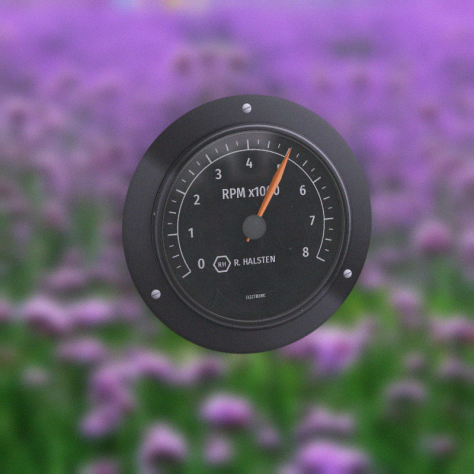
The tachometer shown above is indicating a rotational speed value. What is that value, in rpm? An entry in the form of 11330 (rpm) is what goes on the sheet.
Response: 5000 (rpm)
